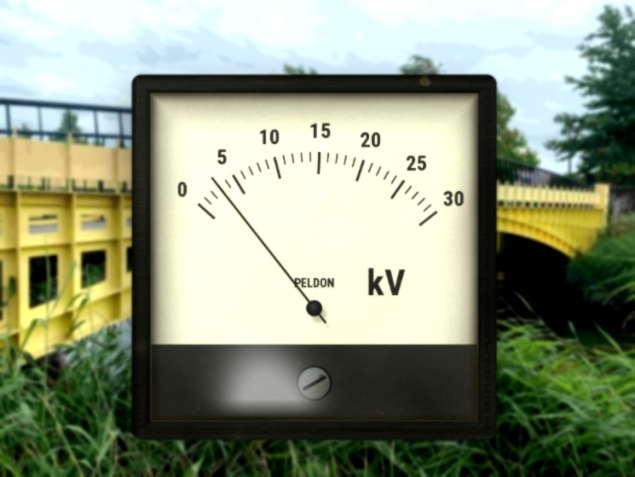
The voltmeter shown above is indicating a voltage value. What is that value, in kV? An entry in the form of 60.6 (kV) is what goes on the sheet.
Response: 3 (kV)
